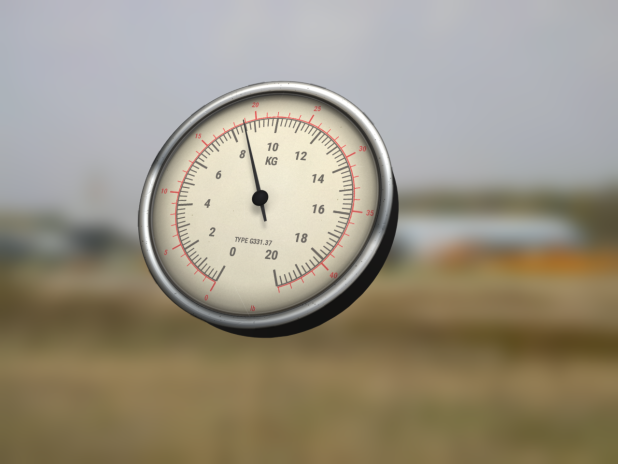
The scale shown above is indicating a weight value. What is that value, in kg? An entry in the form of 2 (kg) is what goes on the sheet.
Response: 8.6 (kg)
